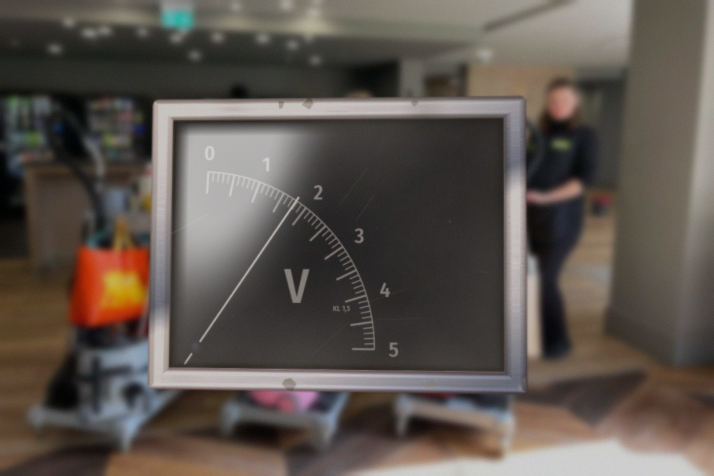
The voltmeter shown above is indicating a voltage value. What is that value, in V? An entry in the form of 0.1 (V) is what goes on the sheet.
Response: 1.8 (V)
